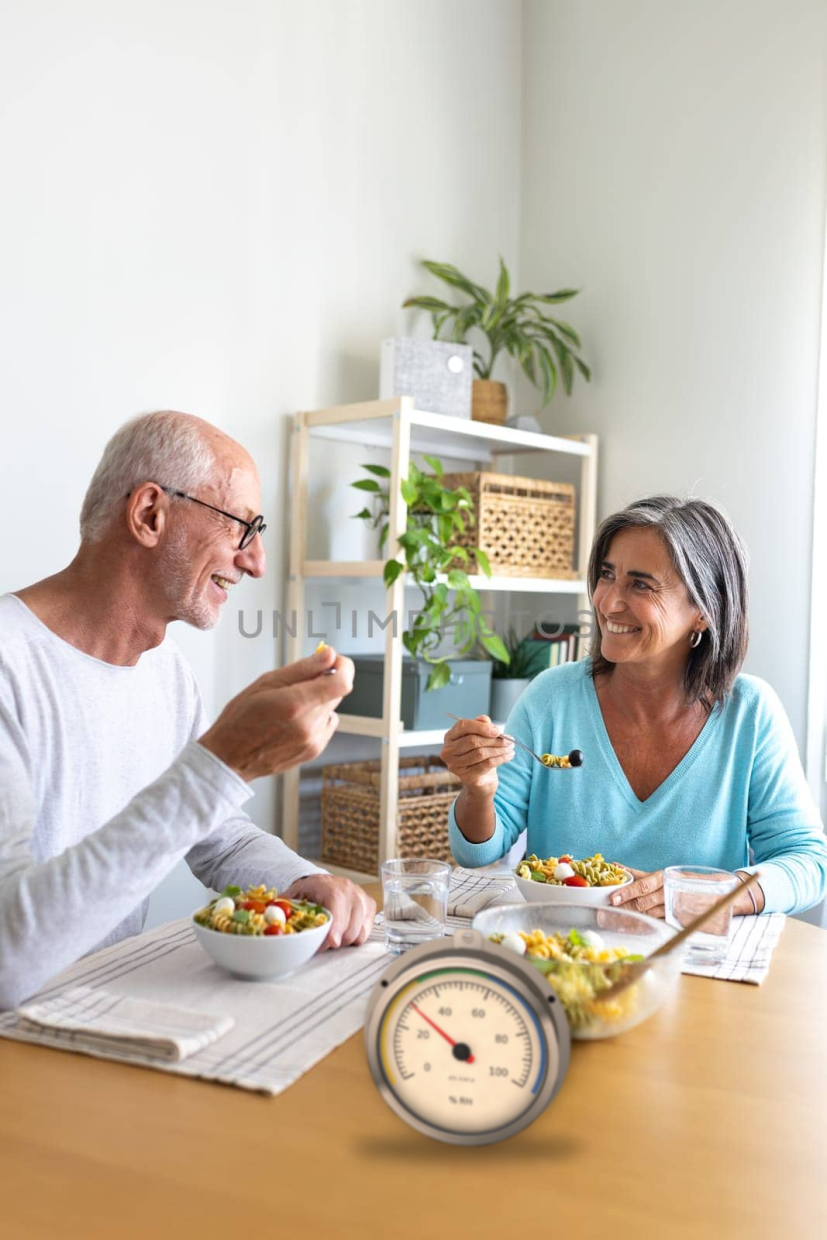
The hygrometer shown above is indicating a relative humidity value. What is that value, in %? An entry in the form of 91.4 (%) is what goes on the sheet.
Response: 30 (%)
